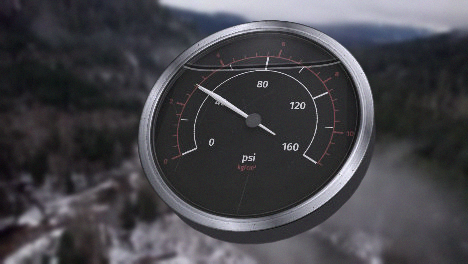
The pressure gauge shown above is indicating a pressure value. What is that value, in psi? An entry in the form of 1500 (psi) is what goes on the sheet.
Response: 40 (psi)
